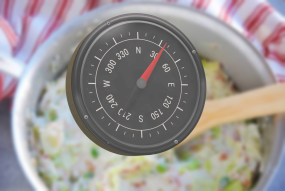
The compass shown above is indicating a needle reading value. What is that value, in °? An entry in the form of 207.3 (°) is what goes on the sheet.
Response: 35 (°)
